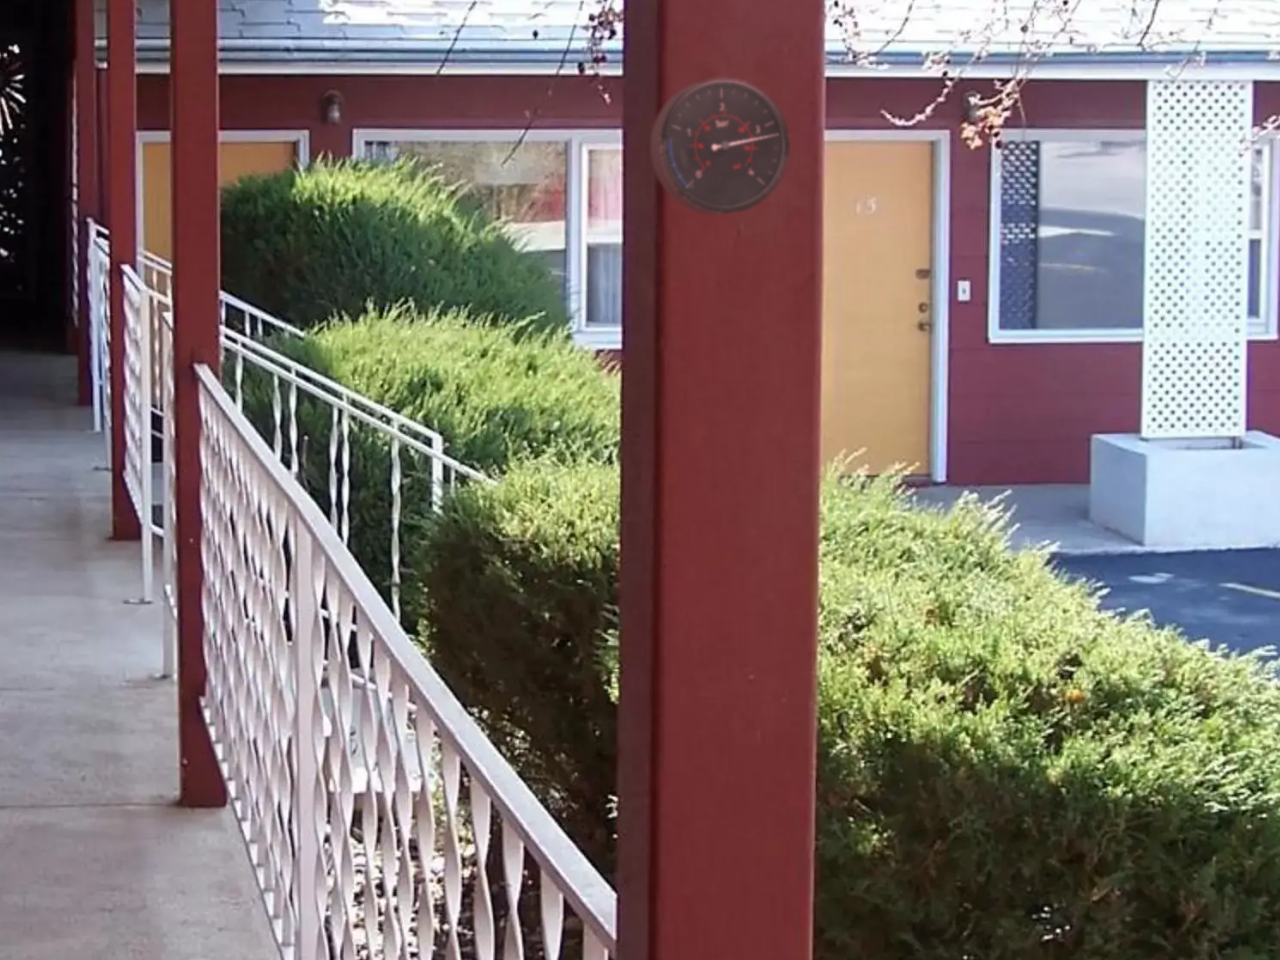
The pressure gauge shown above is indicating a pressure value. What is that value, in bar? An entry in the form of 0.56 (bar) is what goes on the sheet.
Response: 3.2 (bar)
